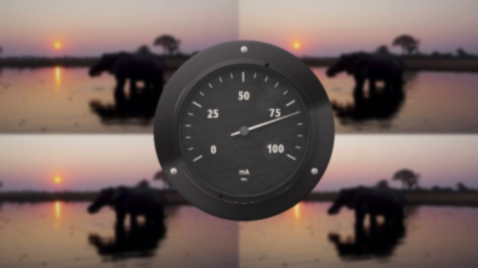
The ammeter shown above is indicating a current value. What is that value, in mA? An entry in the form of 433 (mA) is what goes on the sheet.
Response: 80 (mA)
